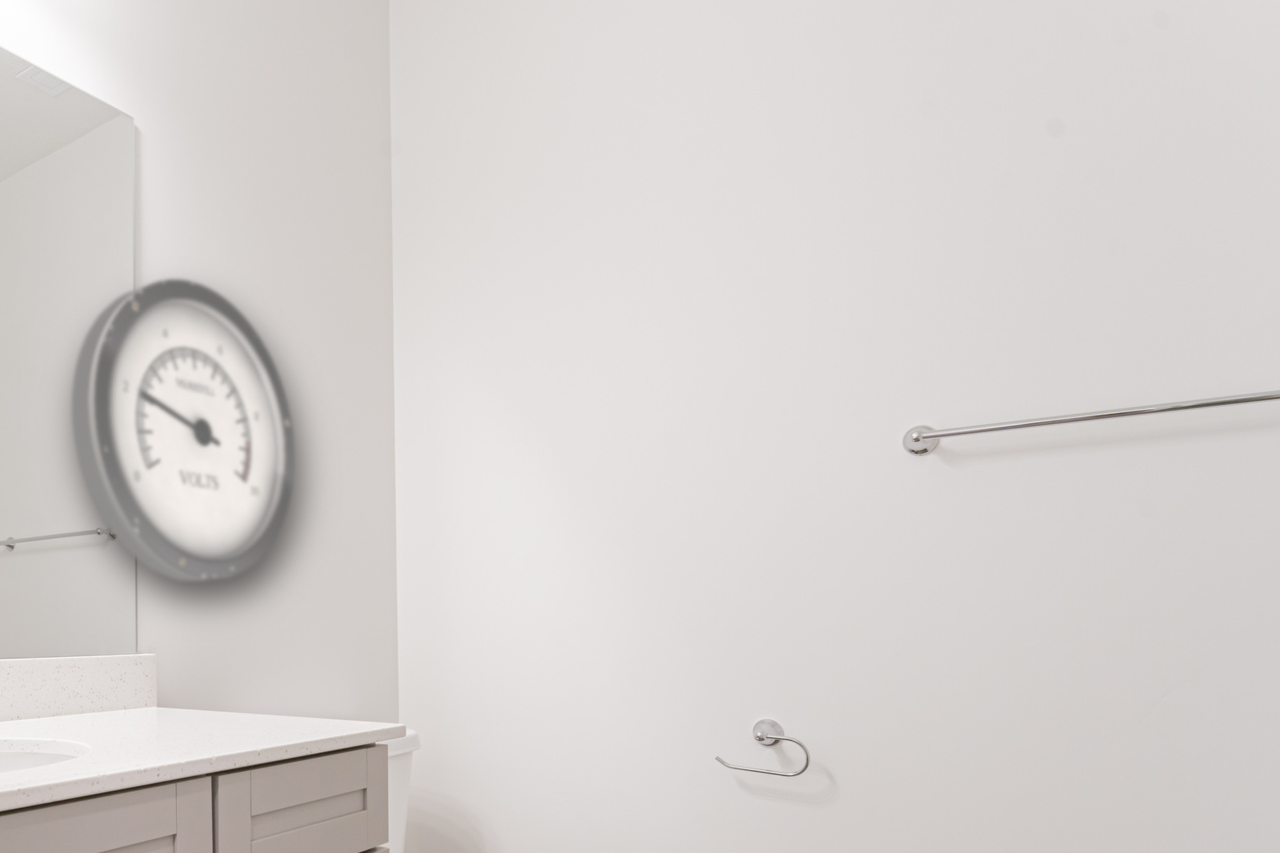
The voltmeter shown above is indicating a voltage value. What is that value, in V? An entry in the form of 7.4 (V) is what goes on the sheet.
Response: 2 (V)
